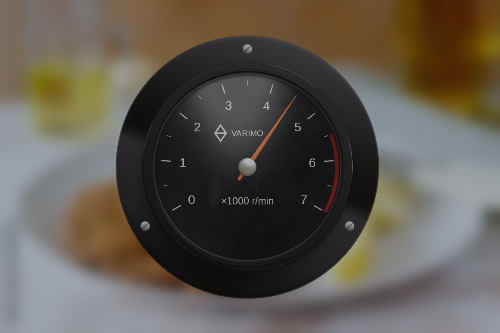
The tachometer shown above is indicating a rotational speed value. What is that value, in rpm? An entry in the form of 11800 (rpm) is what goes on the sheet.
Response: 4500 (rpm)
